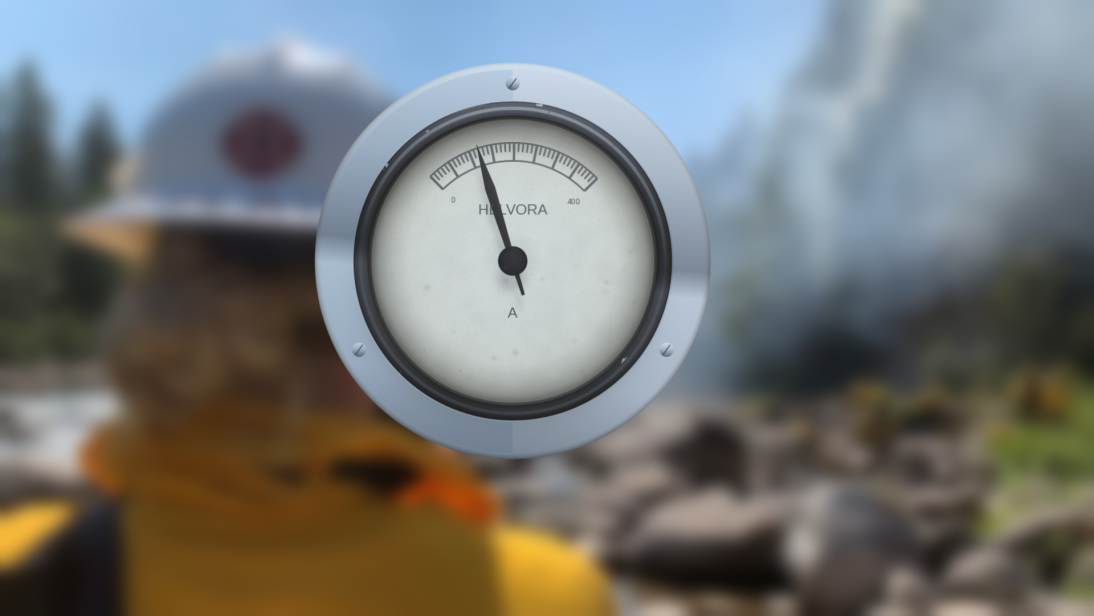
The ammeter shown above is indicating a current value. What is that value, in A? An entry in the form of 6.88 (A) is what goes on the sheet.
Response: 120 (A)
